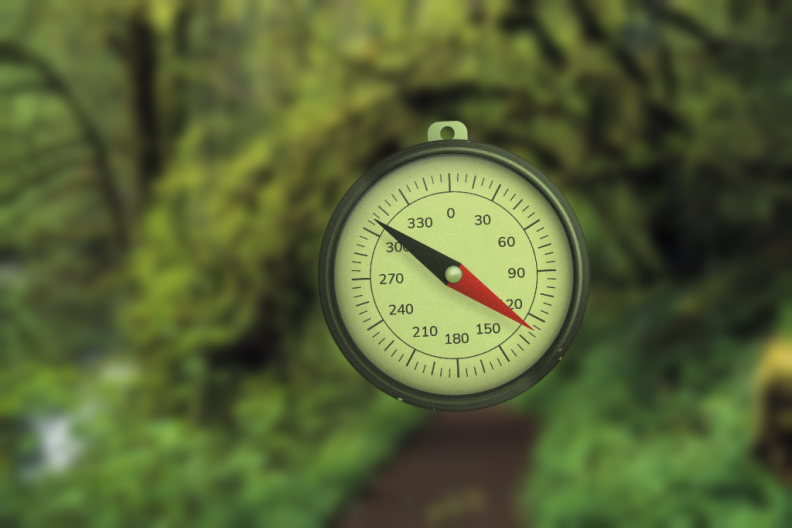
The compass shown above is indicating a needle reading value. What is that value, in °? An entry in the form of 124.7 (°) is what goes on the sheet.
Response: 127.5 (°)
